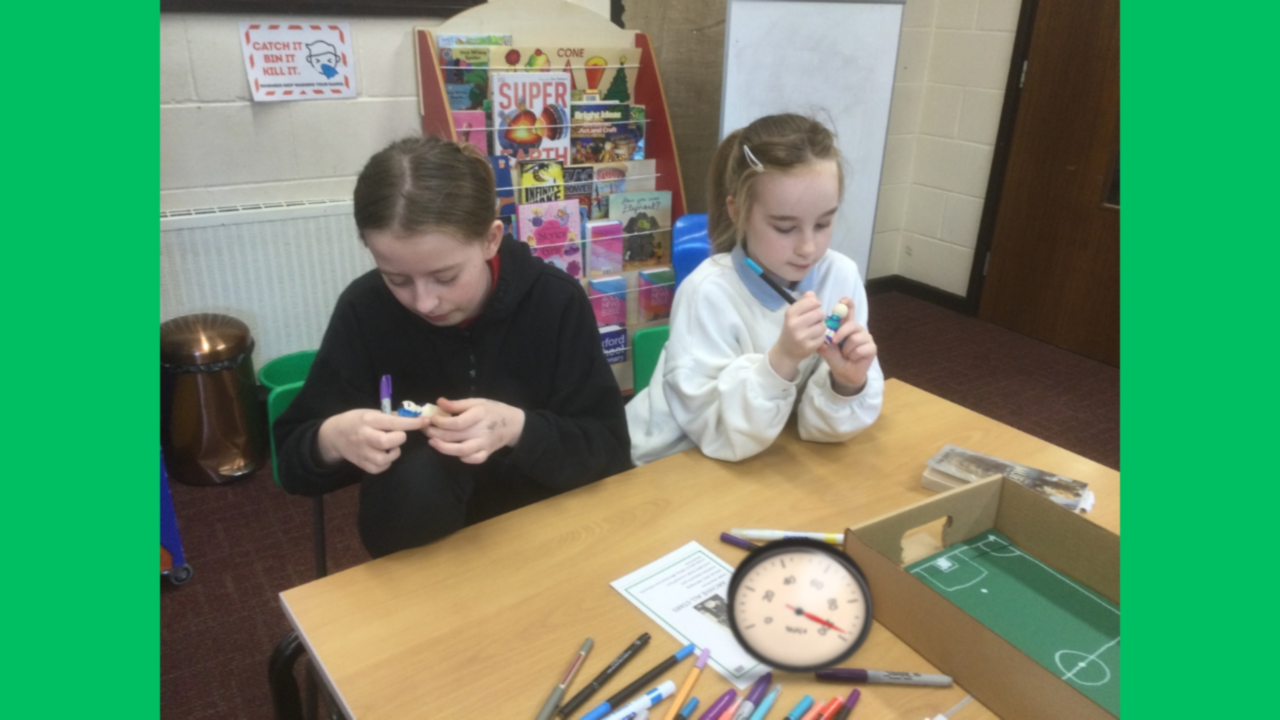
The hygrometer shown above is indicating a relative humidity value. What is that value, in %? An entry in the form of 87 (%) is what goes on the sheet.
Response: 96 (%)
